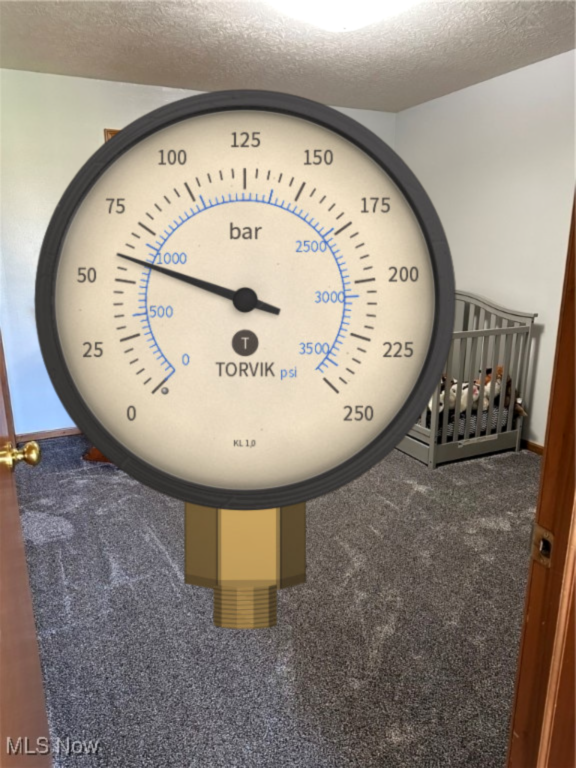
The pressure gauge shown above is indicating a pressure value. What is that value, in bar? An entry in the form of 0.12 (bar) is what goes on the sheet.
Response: 60 (bar)
